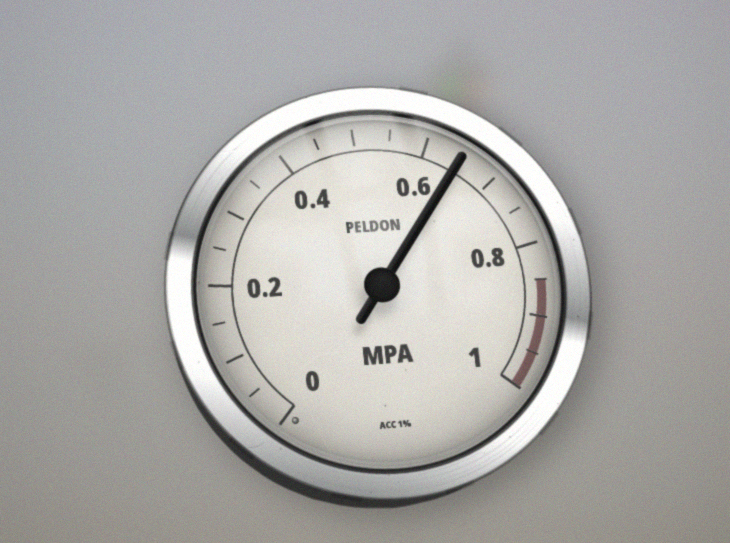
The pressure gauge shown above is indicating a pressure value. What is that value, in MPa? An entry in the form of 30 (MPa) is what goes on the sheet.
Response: 0.65 (MPa)
